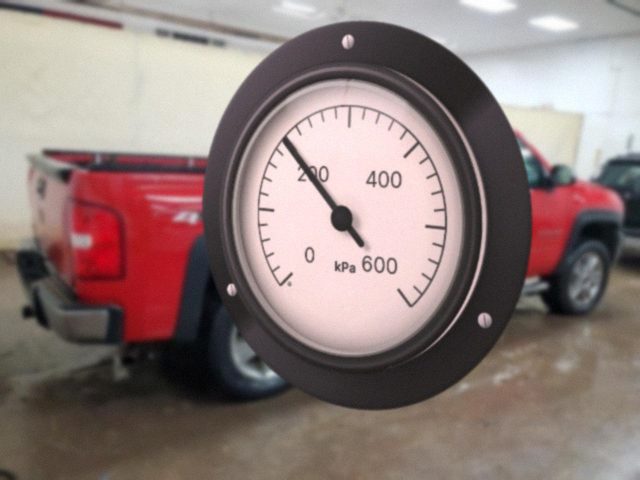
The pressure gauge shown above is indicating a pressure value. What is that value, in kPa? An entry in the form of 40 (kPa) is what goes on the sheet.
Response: 200 (kPa)
